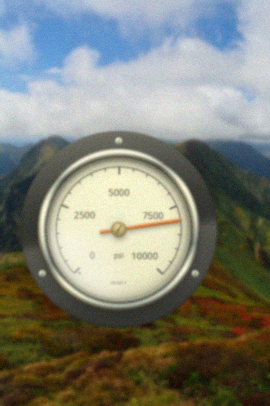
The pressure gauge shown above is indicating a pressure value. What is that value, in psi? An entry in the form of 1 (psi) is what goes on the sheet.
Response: 8000 (psi)
